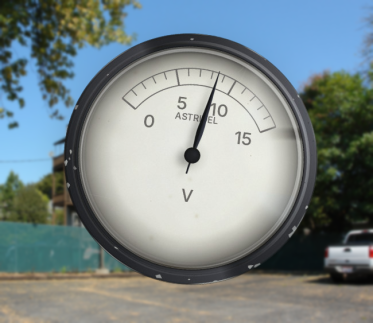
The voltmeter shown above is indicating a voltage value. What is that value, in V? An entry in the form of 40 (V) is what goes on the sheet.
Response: 8.5 (V)
